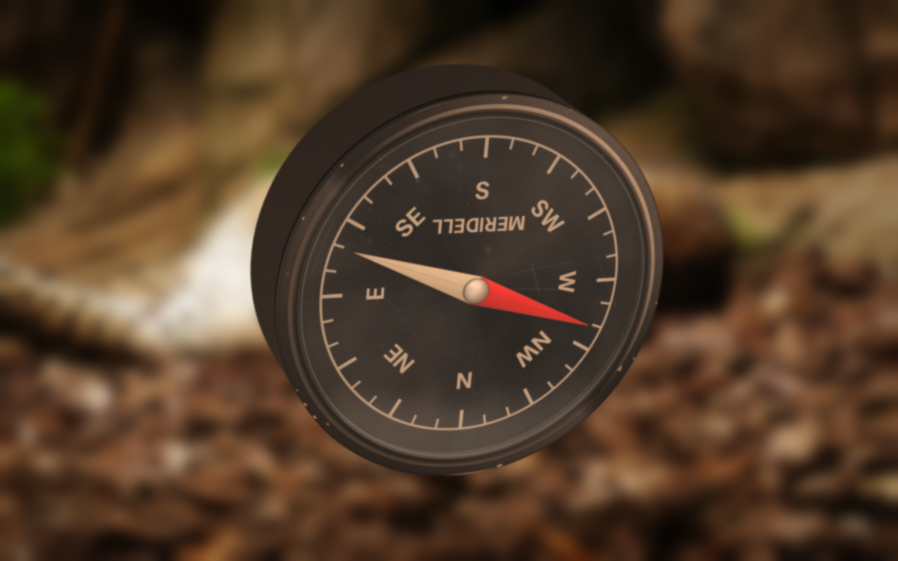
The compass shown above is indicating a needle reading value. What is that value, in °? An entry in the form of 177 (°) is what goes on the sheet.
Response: 290 (°)
